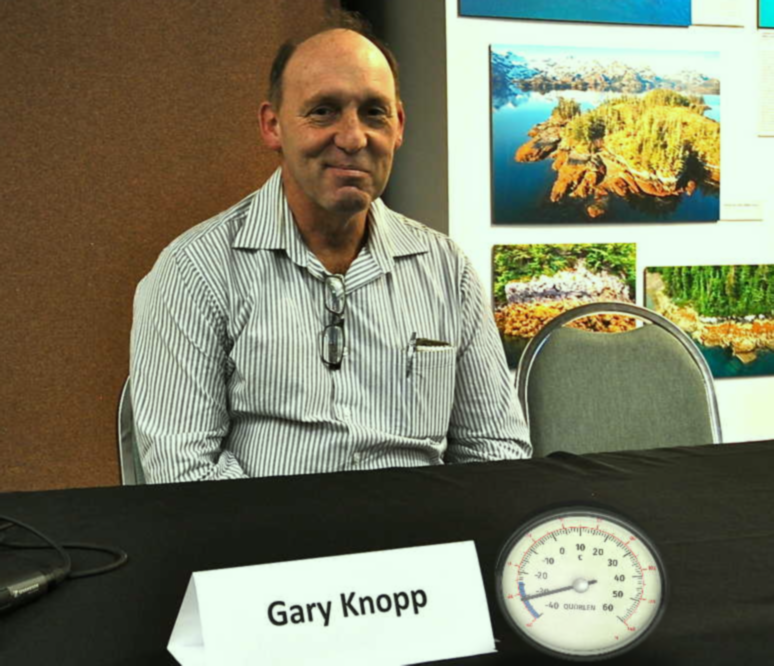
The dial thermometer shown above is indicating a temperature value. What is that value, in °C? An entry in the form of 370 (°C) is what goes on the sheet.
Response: -30 (°C)
